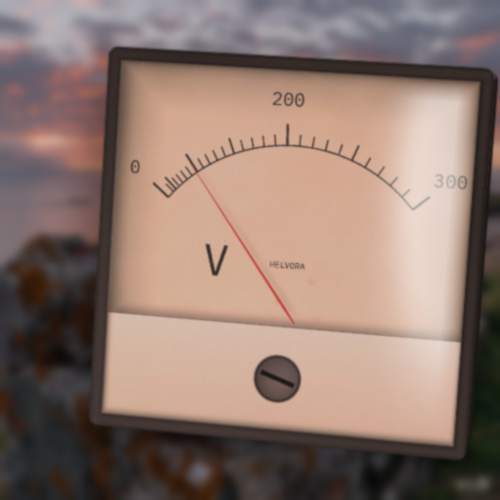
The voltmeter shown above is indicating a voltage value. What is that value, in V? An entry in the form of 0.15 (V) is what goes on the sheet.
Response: 100 (V)
